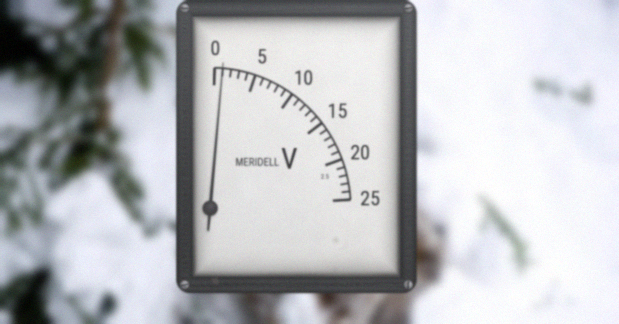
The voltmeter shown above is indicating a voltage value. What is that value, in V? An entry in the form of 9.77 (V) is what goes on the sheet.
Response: 1 (V)
